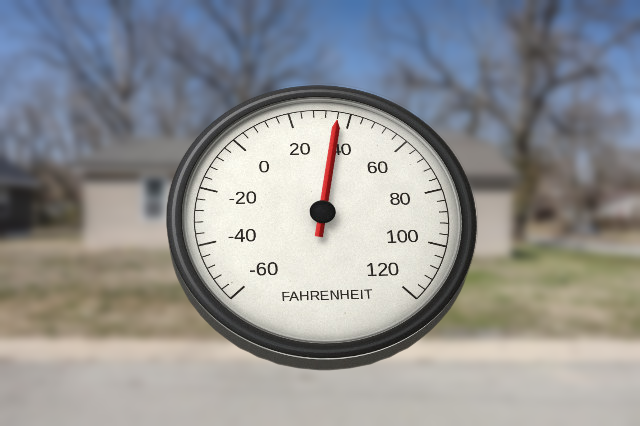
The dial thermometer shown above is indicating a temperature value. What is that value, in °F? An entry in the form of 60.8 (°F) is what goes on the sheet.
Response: 36 (°F)
